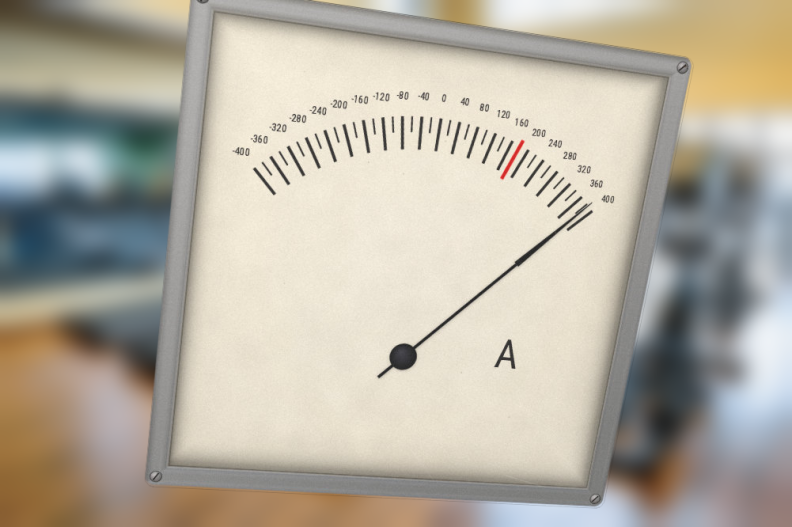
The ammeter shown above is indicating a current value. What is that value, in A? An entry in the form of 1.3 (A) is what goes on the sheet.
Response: 380 (A)
